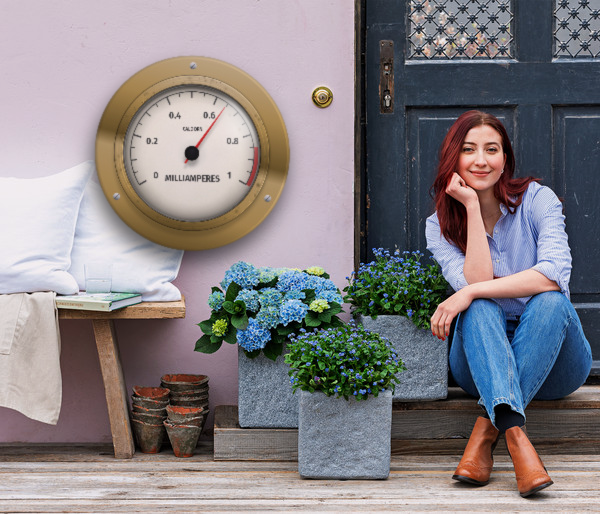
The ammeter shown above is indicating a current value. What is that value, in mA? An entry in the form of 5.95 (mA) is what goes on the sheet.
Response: 0.65 (mA)
